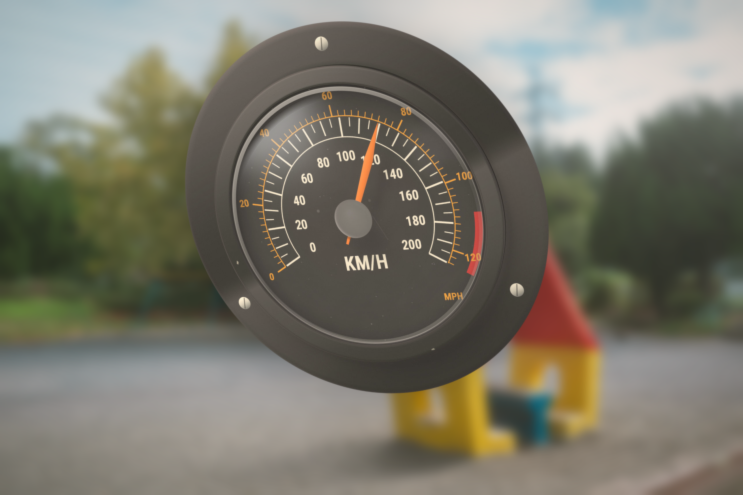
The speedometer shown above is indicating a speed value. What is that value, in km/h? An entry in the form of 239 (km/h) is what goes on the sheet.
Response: 120 (km/h)
